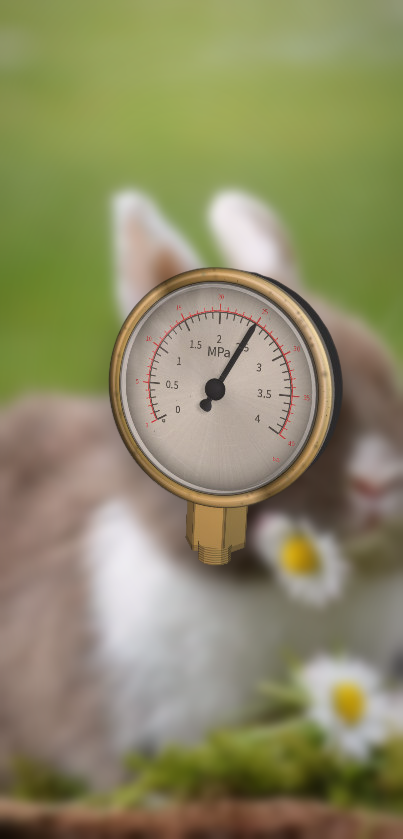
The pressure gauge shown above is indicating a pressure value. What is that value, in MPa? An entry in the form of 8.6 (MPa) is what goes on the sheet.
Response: 2.5 (MPa)
